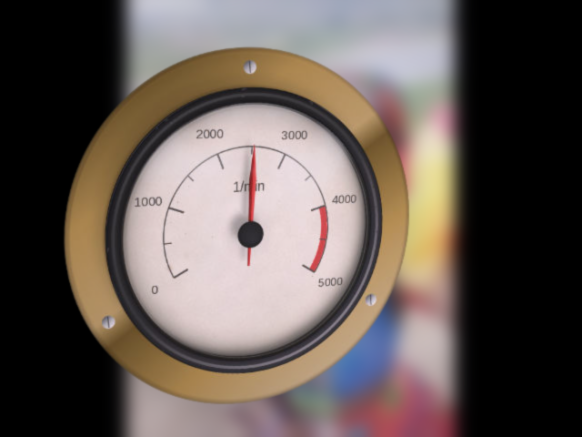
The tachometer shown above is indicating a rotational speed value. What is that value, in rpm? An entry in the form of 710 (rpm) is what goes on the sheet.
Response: 2500 (rpm)
